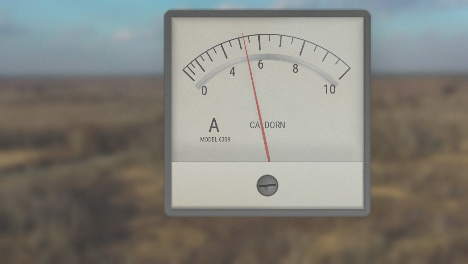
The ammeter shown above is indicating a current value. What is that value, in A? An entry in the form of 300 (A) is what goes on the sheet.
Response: 5.25 (A)
